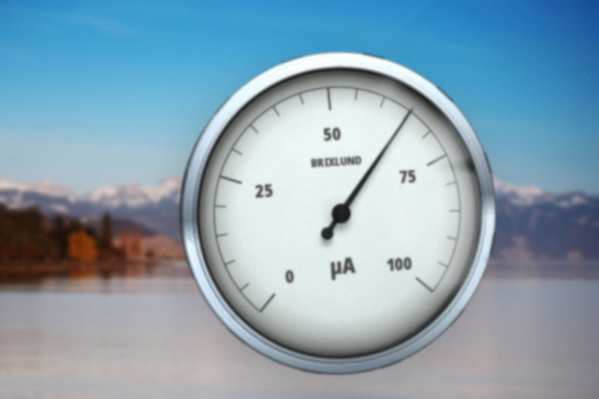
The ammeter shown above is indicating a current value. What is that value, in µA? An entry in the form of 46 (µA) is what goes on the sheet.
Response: 65 (µA)
